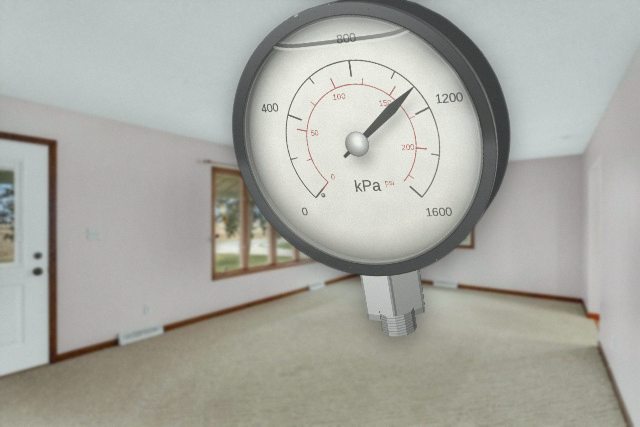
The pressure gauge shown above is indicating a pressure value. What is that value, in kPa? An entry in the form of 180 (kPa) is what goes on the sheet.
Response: 1100 (kPa)
